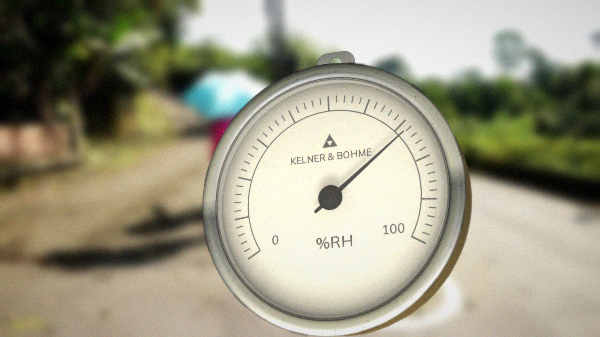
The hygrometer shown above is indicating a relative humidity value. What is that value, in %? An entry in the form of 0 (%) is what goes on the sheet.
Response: 72 (%)
